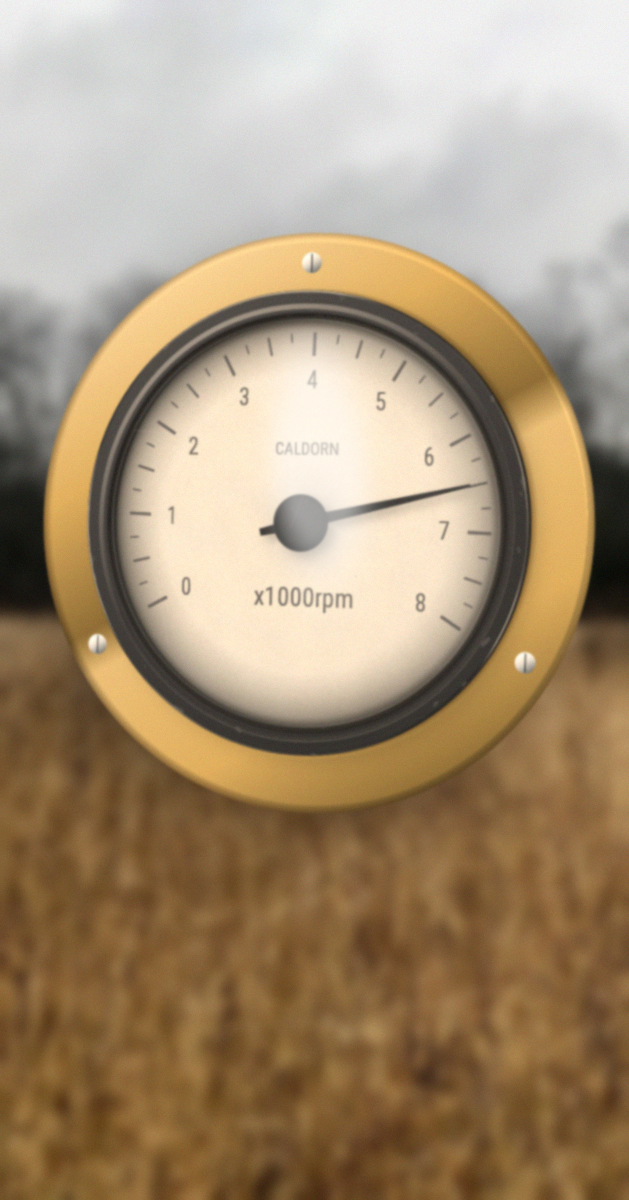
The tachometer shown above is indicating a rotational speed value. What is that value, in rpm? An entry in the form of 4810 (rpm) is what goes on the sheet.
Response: 6500 (rpm)
